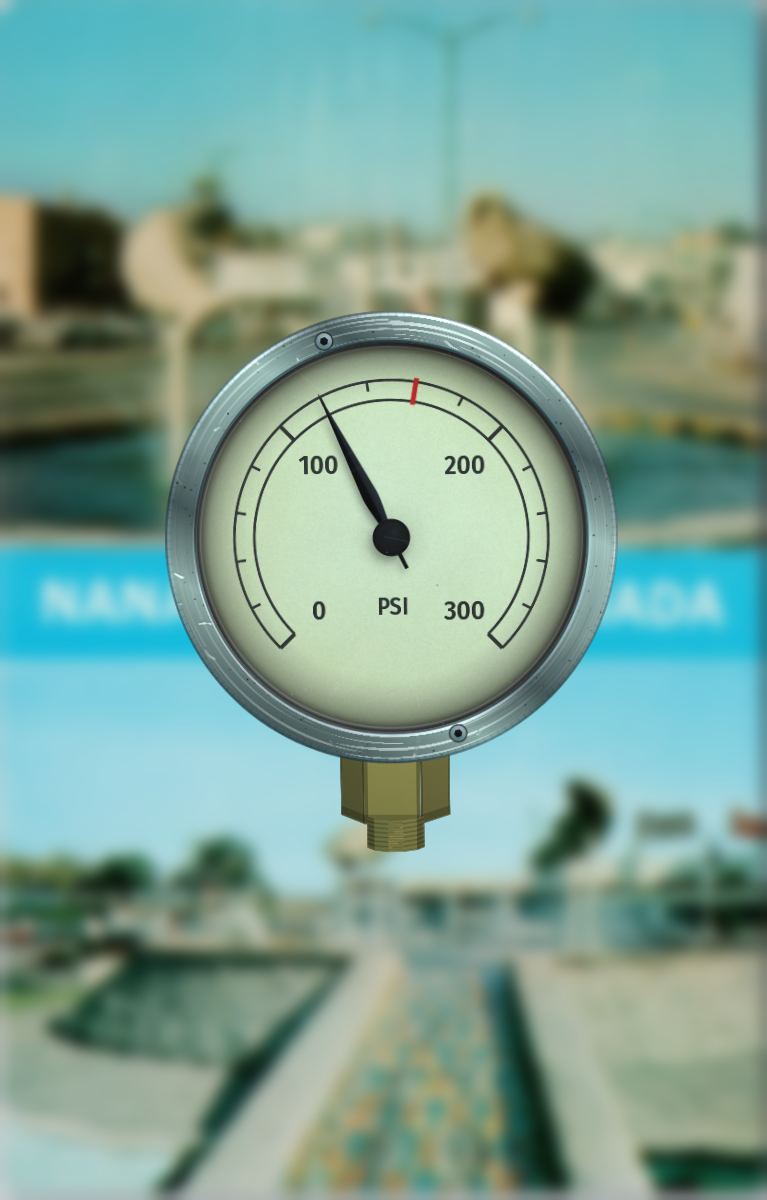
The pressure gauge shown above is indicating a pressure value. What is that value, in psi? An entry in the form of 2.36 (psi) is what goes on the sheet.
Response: 120 (psi)
